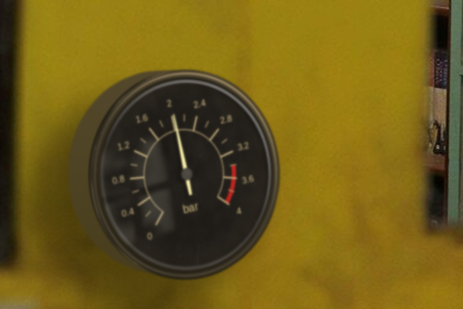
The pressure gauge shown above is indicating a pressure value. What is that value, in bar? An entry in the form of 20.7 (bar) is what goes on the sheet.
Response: 2 (bar)
